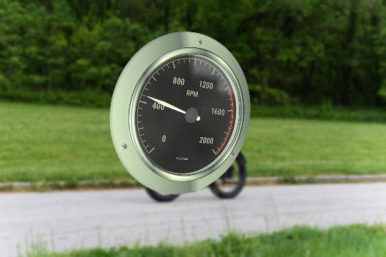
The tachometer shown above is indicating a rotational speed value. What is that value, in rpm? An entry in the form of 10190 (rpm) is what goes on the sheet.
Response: 450 (rpm)
